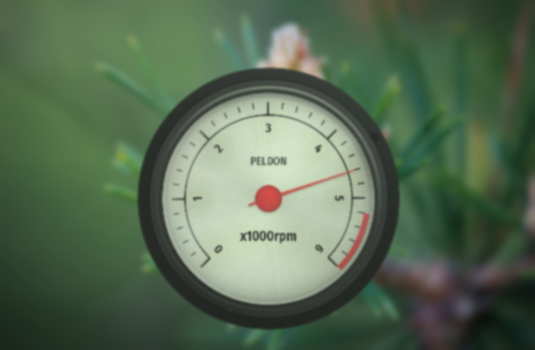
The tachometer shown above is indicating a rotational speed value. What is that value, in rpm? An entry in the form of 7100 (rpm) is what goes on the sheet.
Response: 4600 (rpm)
